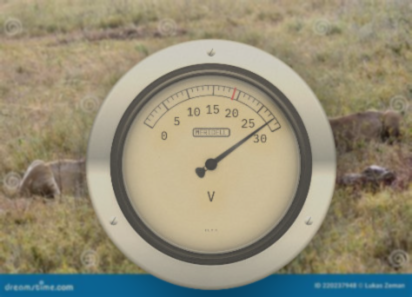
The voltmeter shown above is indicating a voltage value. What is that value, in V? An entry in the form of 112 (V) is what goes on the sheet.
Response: 28 (V)
